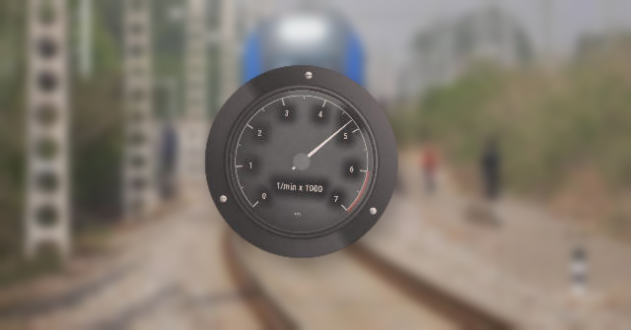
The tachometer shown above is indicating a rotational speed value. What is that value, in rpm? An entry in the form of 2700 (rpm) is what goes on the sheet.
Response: 4750 (rpm)
